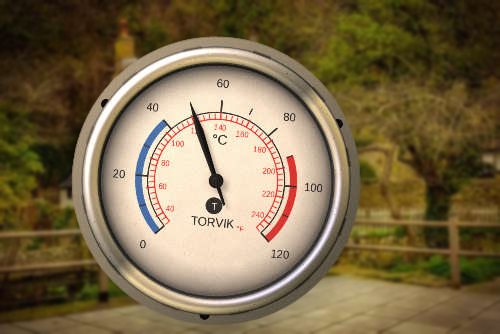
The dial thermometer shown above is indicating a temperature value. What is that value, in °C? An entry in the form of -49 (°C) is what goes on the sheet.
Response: 50 (°C)
